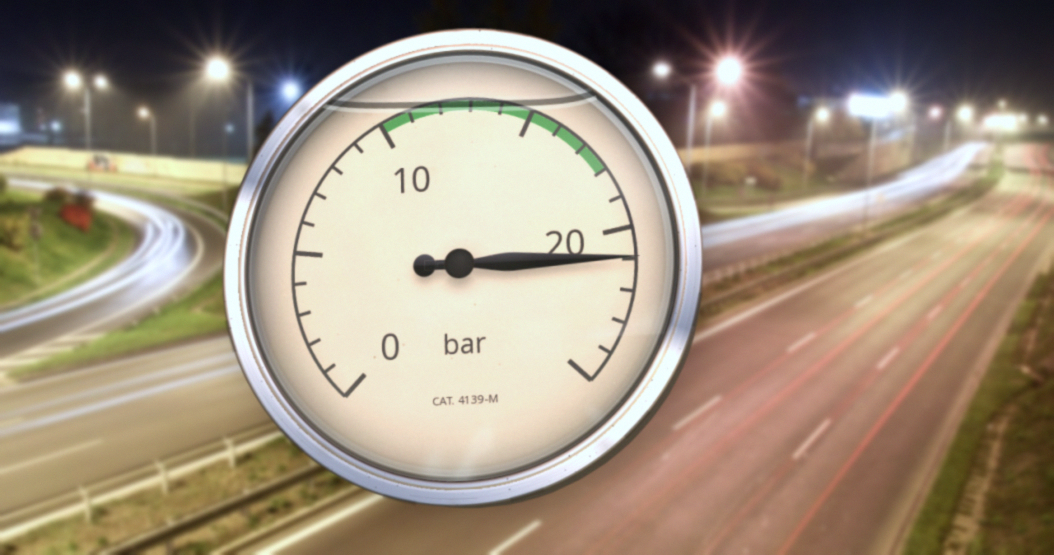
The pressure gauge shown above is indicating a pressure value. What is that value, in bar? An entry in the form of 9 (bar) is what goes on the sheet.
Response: 21 (bar)
